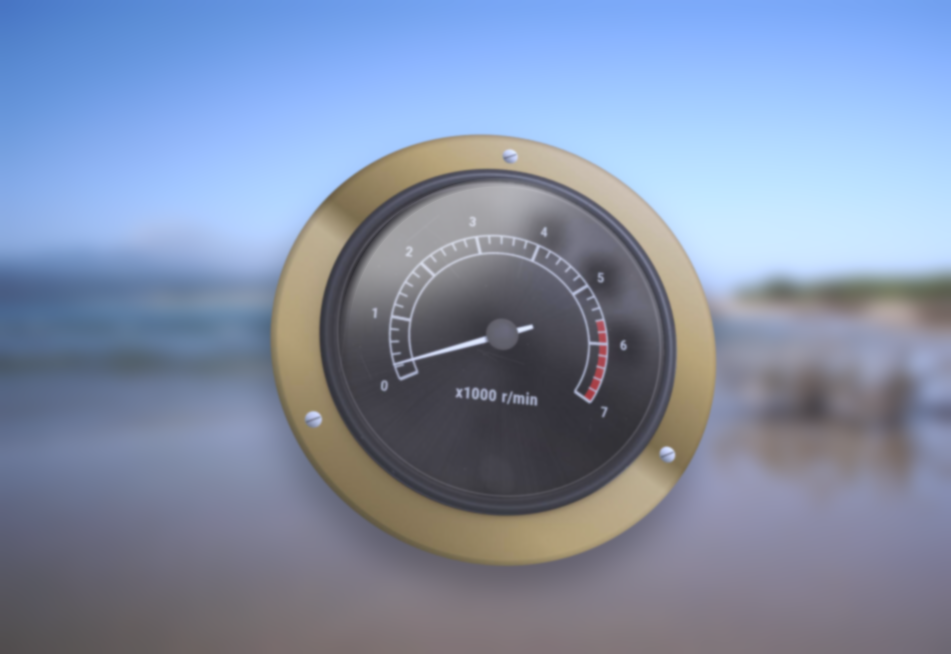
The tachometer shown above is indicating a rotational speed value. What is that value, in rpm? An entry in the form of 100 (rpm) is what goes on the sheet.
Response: 200 (rpm)
